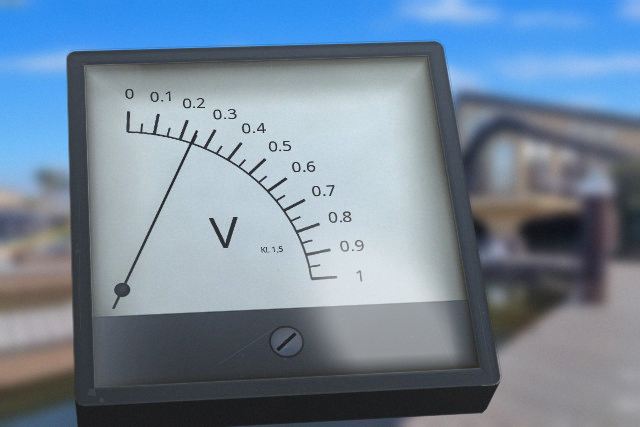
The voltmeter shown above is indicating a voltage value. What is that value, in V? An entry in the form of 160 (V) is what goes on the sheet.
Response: 0.25 (V)
